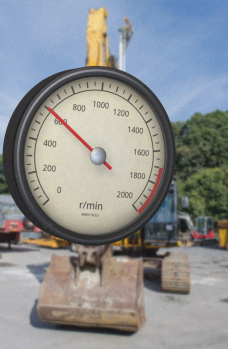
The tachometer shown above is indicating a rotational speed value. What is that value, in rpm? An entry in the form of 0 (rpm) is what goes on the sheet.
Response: 600 (rpm)
